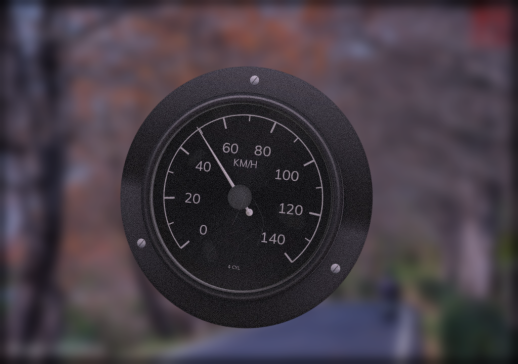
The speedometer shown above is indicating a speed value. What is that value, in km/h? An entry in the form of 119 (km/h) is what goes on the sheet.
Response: 50 (km/h)
